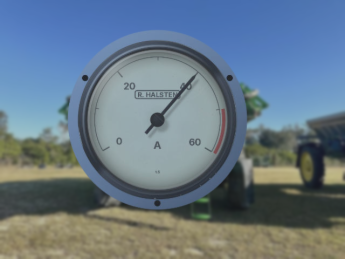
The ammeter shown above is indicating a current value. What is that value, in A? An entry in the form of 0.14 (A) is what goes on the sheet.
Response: 40 (A)
